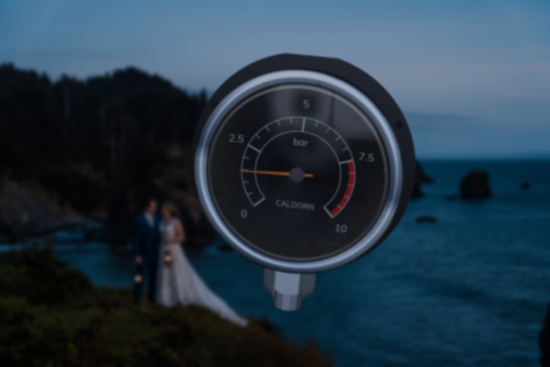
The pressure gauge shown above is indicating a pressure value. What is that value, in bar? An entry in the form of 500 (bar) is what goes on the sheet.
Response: 1.5 (bar)
